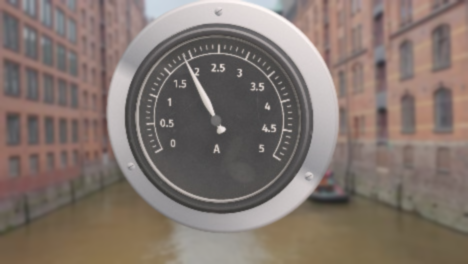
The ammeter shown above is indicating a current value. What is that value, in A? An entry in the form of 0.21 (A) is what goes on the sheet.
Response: 1.9 (A)
